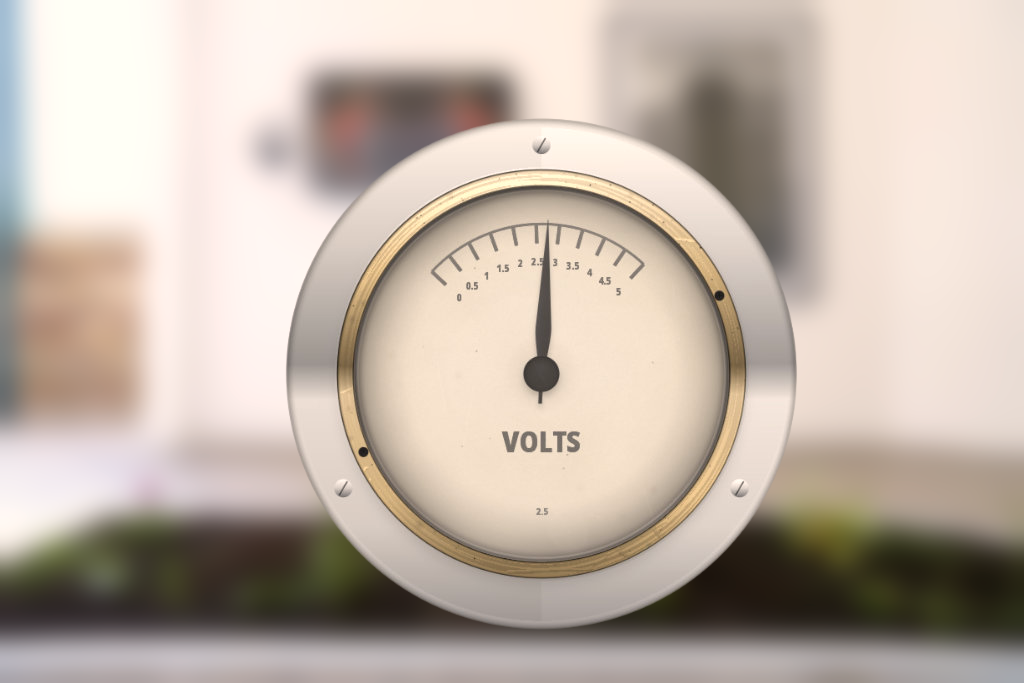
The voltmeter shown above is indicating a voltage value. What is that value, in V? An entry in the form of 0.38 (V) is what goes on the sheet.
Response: 2.75 (V)
